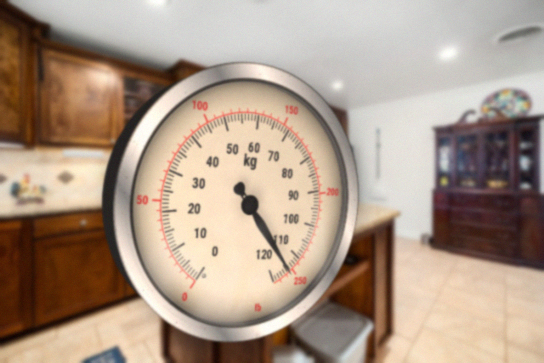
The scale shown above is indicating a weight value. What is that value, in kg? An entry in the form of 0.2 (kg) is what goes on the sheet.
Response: 115 (kg)
